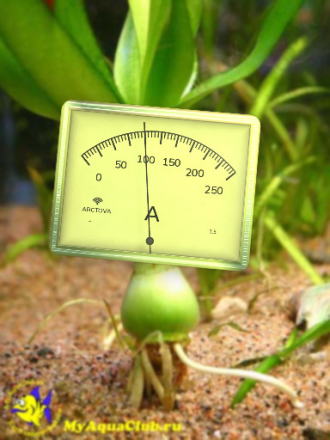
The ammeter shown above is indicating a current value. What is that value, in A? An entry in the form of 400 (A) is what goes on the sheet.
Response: 100 (A)
